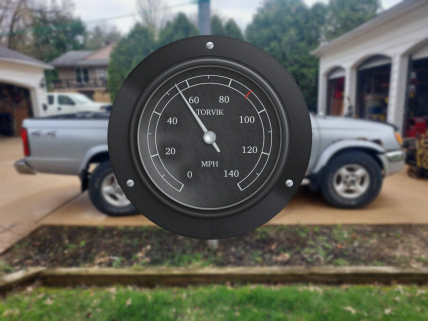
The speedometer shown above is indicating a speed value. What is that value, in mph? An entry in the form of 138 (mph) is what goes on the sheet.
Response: 55 (mph)
